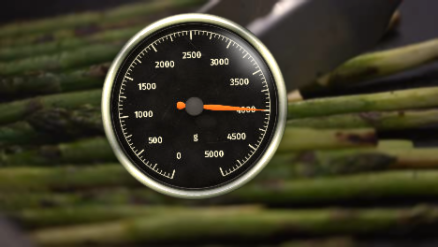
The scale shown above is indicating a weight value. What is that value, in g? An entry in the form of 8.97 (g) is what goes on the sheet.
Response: 4000 (g)
